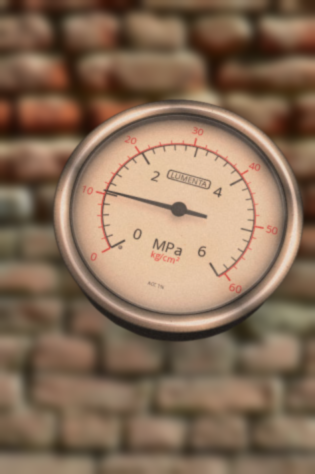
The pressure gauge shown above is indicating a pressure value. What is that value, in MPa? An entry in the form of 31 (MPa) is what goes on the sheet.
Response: 1 (MPa)
